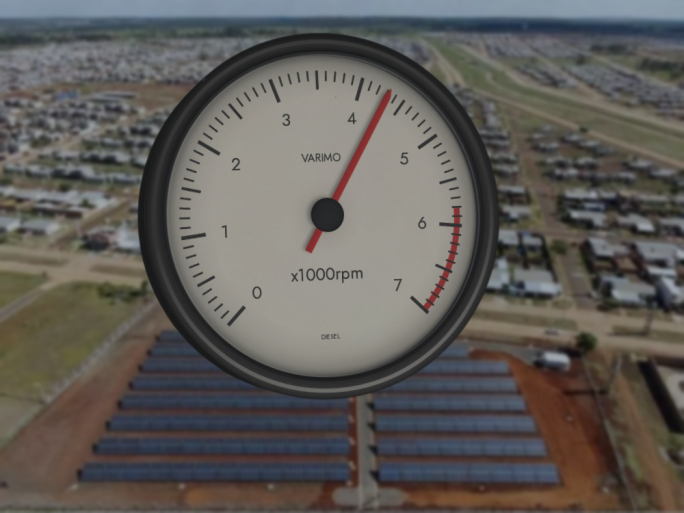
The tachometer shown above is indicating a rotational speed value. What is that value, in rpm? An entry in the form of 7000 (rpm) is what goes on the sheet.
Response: 4300 (rpm)
